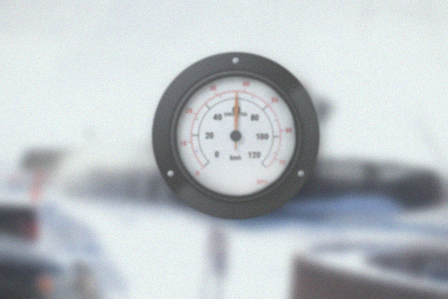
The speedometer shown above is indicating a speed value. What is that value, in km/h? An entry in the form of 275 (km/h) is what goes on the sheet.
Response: 60 (km/h)
